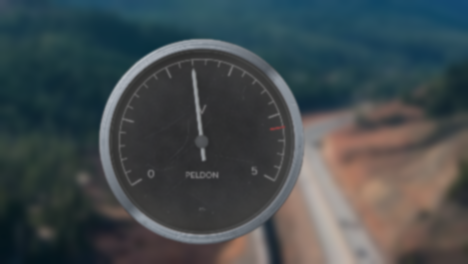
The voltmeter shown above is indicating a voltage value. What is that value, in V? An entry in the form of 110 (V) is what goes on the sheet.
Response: 2.4 (V)
